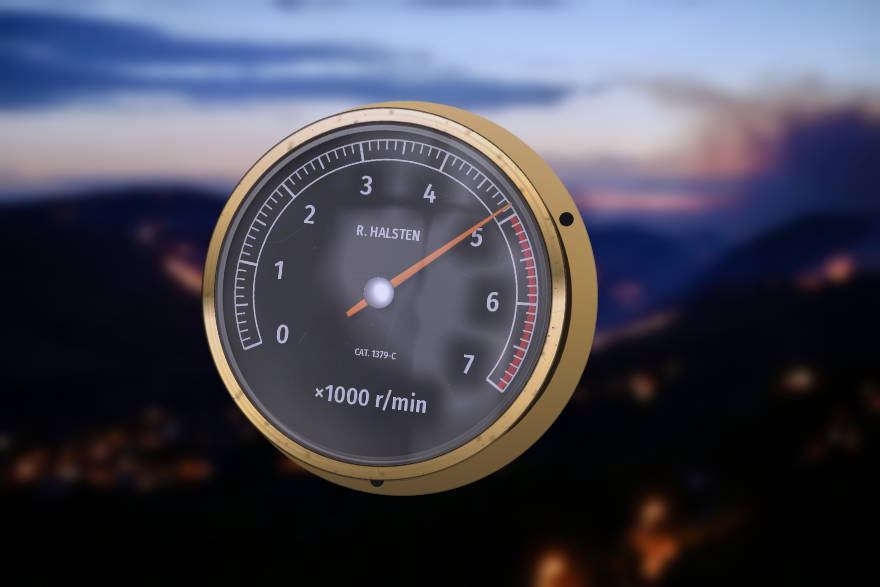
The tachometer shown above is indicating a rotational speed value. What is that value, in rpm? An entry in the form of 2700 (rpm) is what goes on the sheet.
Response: 4900 (rpm)
